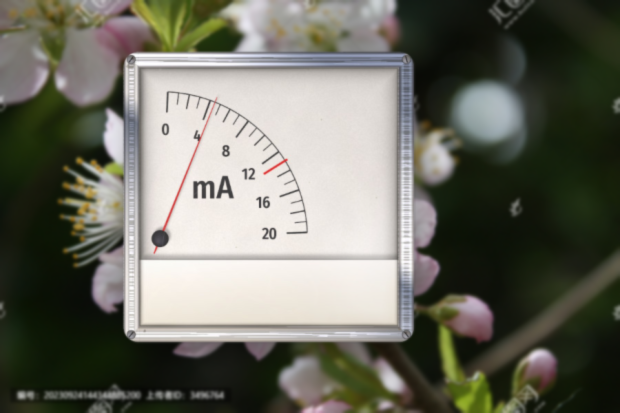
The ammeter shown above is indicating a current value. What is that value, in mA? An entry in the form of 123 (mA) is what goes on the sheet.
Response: 4.5 (mA)
